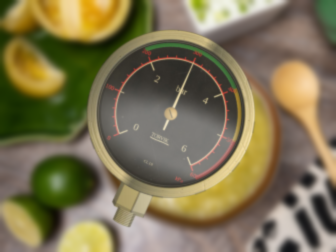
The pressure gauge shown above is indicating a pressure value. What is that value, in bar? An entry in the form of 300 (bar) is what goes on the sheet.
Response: 3 (bar)
